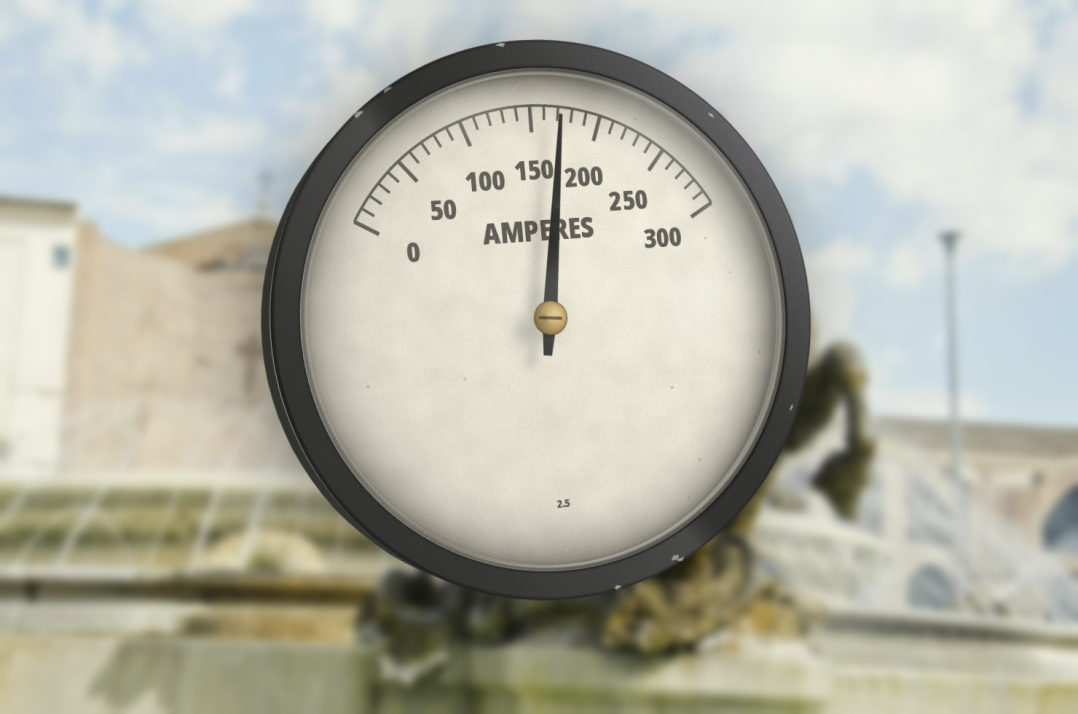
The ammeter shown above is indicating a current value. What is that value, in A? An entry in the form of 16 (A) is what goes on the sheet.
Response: 170 (A)
